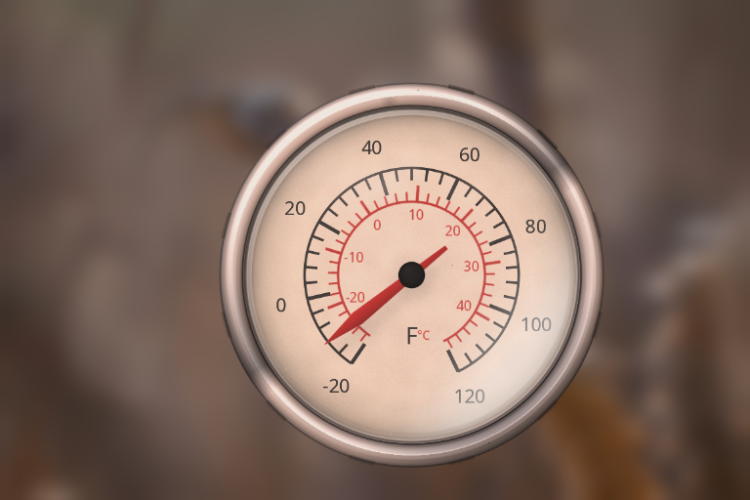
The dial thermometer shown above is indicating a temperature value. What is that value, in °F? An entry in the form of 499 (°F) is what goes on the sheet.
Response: -12 (°F)
